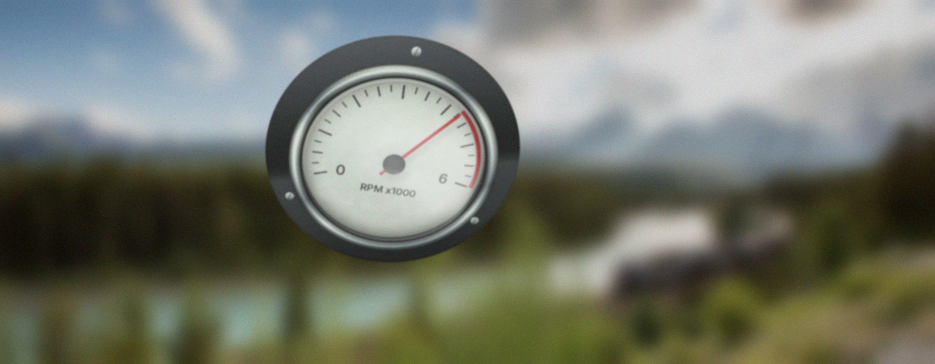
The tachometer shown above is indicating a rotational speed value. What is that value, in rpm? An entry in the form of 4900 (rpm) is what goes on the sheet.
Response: 4250 (rpm)
